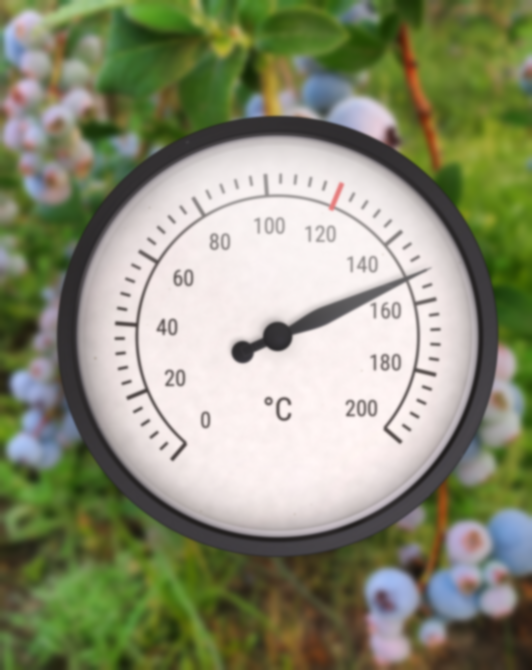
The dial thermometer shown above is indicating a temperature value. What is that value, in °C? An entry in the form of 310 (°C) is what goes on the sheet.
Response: 152 (°C)
